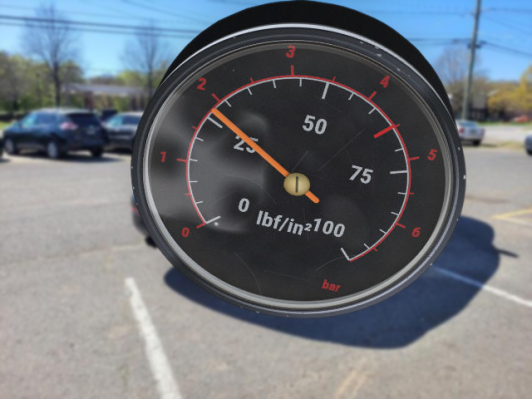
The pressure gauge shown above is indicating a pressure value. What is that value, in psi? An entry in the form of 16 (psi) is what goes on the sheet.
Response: 27.5 (psi)
